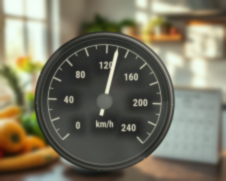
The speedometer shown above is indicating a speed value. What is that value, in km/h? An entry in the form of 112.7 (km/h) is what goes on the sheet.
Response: 130 (km/h)
